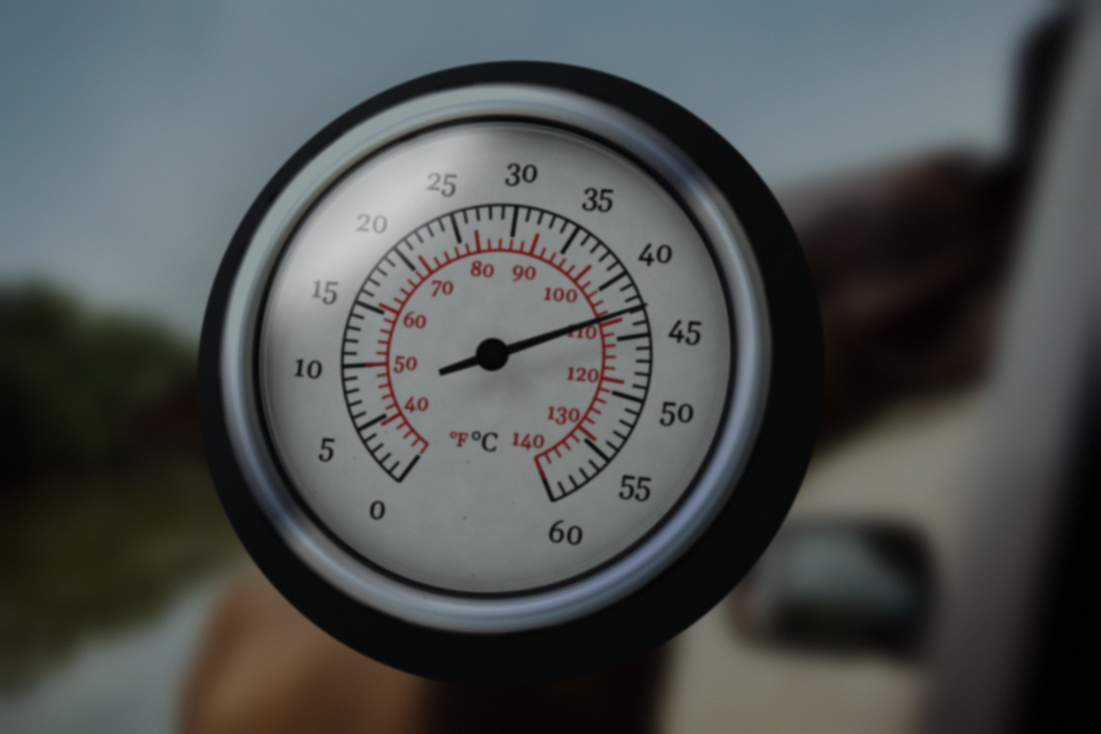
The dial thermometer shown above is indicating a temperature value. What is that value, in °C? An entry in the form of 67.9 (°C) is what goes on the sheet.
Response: 43 (°C)
